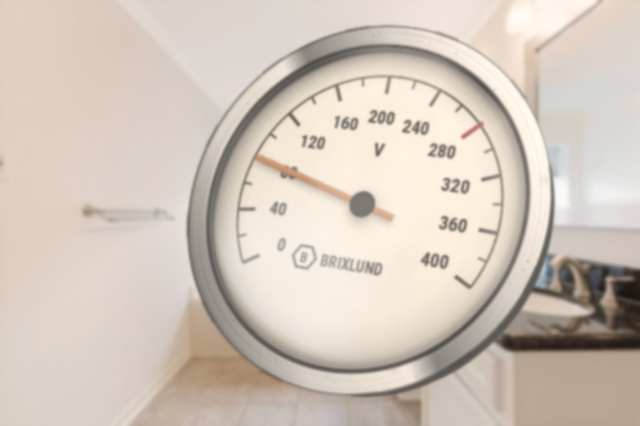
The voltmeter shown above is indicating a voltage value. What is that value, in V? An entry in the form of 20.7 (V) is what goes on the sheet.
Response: 80 (V)
